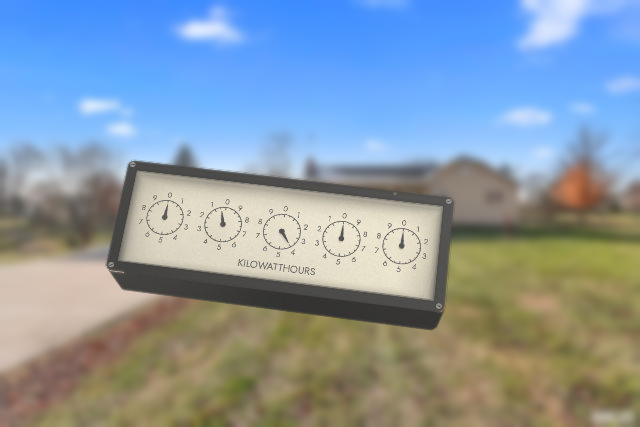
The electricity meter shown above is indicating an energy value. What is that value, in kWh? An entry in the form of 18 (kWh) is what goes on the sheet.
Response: 400 (kWh)
